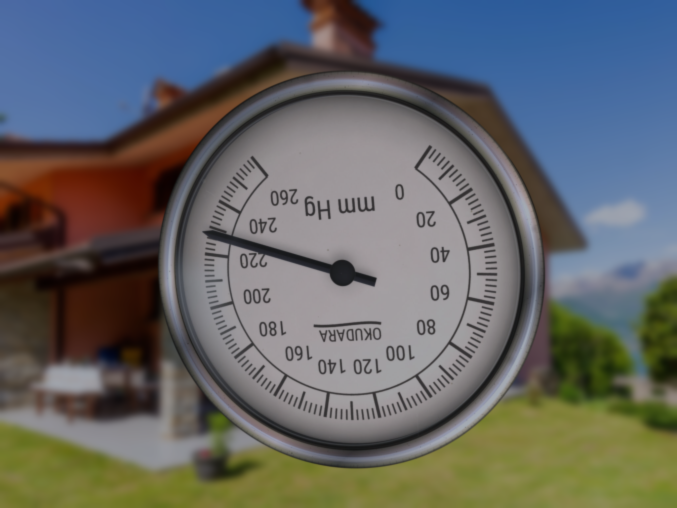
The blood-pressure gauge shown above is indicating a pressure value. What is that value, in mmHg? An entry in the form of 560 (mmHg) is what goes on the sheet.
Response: 228 (mmHg)
